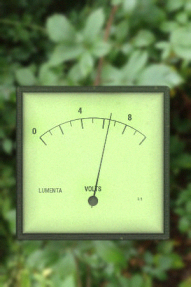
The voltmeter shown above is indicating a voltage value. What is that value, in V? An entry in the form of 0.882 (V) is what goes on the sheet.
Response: 6.5 (V)
